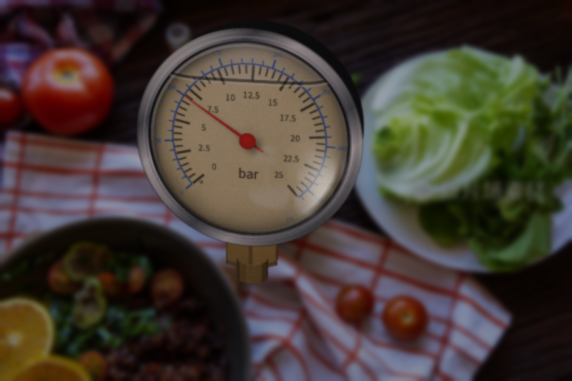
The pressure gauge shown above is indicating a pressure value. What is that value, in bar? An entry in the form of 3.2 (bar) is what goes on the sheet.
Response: 7 (bar)
